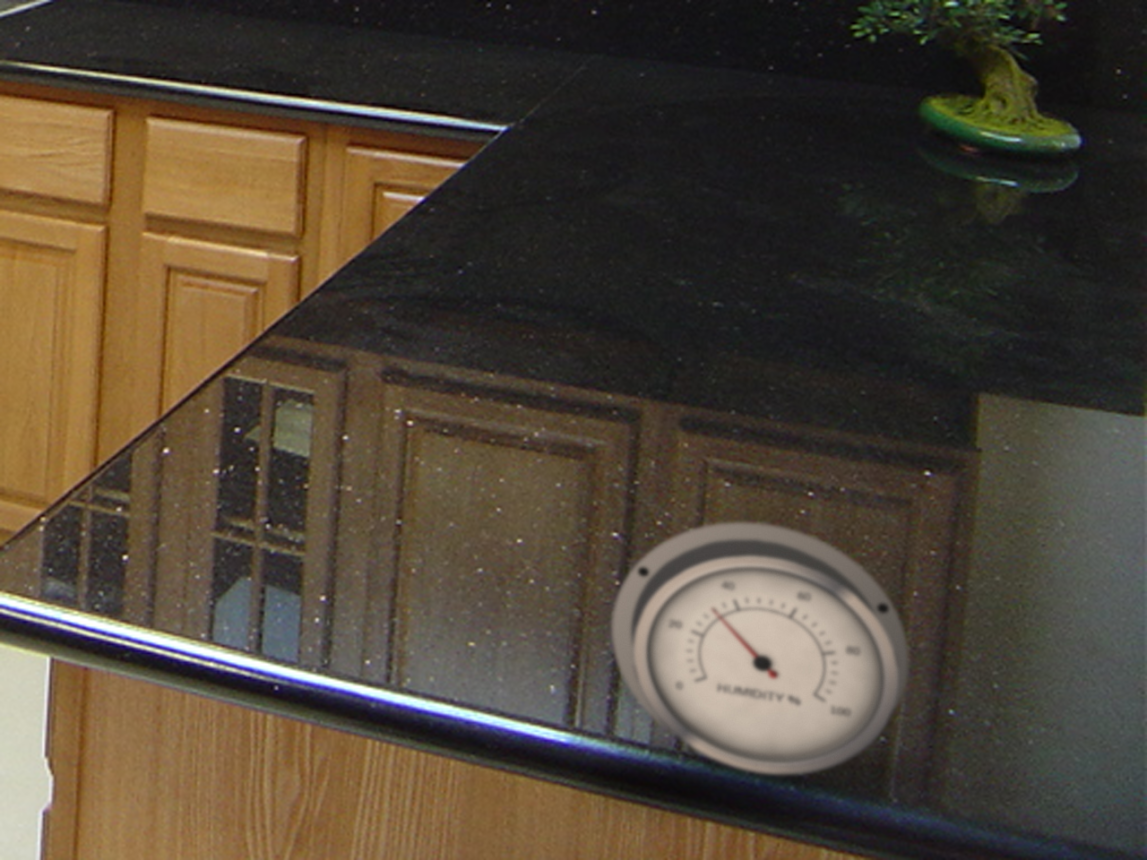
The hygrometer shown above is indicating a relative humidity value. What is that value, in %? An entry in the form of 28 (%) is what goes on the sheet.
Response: 32 (%)
